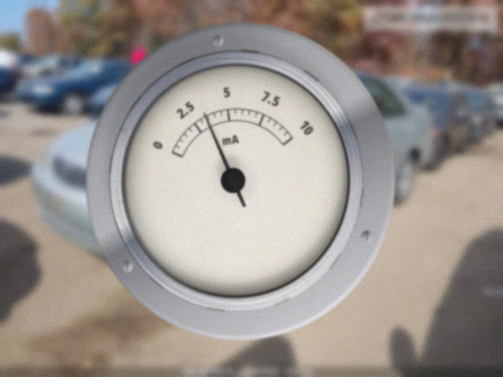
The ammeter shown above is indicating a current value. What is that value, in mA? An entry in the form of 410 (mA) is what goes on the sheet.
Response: 3.5 (mA)
